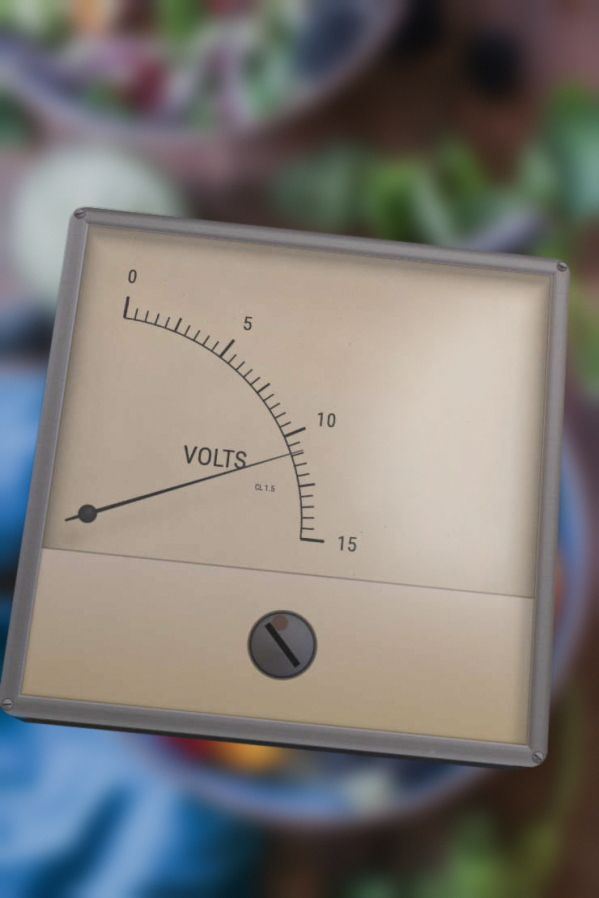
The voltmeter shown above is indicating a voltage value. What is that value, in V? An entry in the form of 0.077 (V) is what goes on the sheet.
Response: 11 (V)
